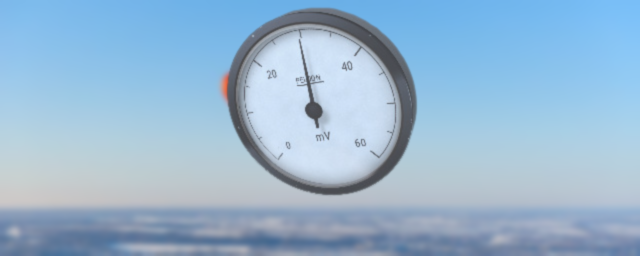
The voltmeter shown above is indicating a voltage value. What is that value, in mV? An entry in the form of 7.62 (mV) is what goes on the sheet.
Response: 30 (mV)
